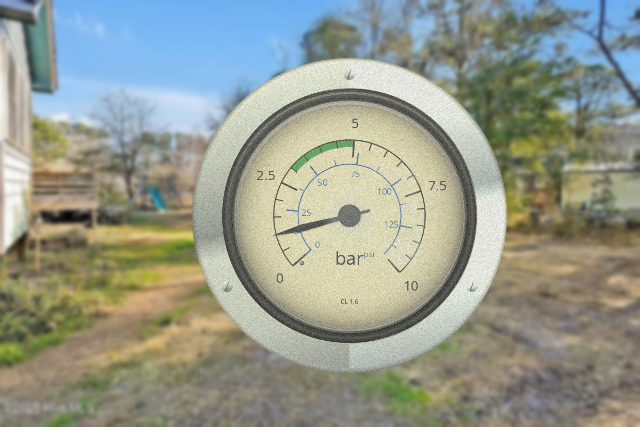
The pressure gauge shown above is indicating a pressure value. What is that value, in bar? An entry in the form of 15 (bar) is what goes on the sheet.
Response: 1 (bar)
